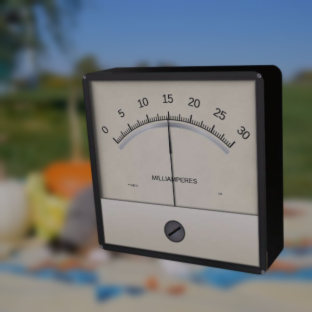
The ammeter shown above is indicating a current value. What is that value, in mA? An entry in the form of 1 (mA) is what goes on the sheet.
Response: 15 (mA)
